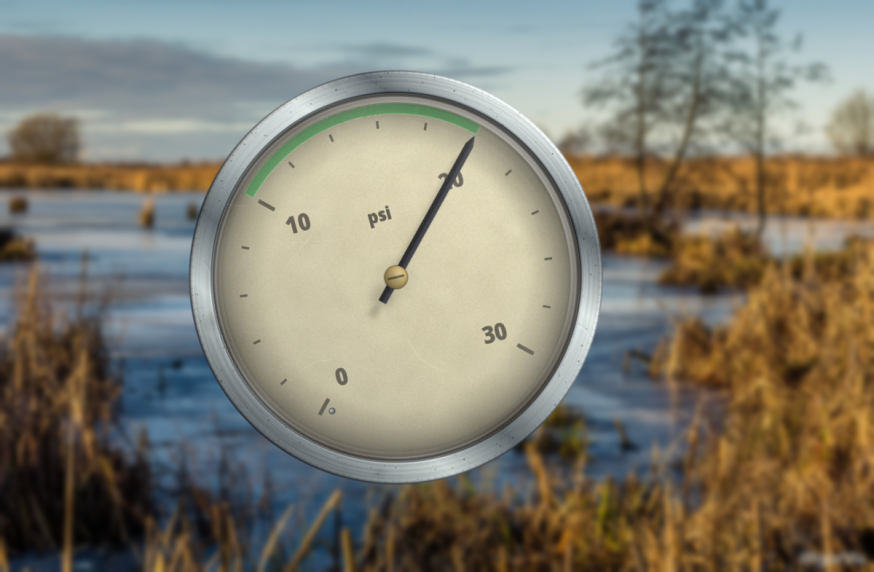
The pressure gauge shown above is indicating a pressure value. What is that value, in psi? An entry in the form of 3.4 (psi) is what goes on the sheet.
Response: 20 (psi)
